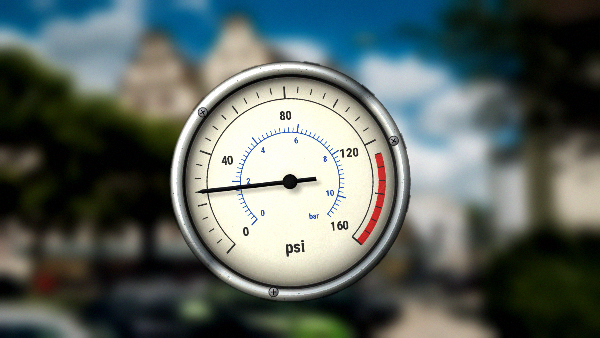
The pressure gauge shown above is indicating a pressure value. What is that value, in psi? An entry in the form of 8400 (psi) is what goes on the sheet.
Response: 25 (psi)
